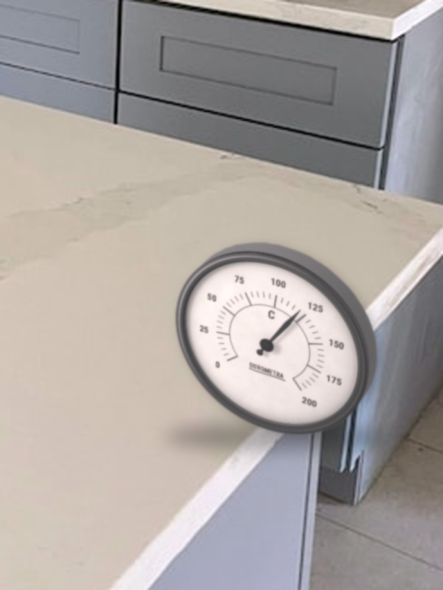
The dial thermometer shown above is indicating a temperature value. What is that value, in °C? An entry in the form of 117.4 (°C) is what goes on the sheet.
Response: 120 (°C)
